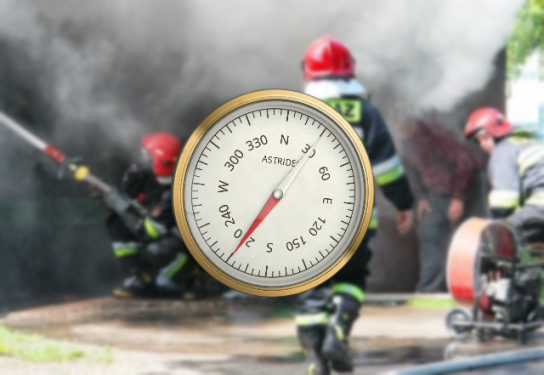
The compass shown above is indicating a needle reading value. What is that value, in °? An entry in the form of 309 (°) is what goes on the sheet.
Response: 210 (°)
